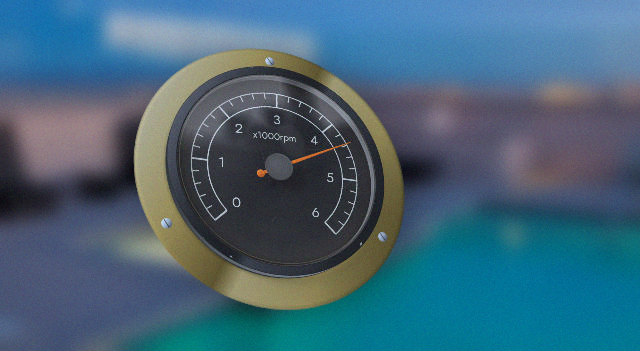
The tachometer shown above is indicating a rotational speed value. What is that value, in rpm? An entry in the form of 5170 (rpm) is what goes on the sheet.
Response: 4400 (rpm)
